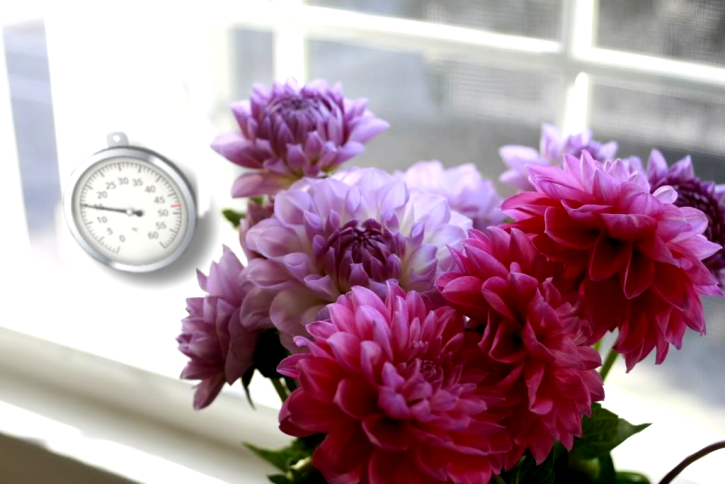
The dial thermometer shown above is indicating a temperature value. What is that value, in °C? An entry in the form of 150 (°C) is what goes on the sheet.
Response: 15 (°C)
